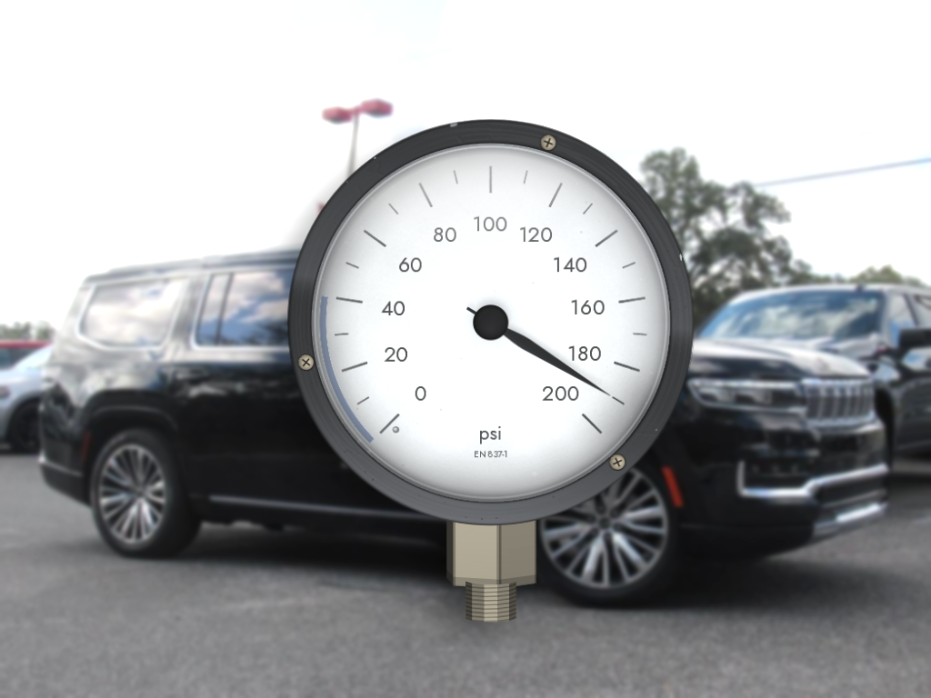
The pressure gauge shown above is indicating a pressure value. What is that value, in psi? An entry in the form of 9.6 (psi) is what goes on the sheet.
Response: 190 (psi)
